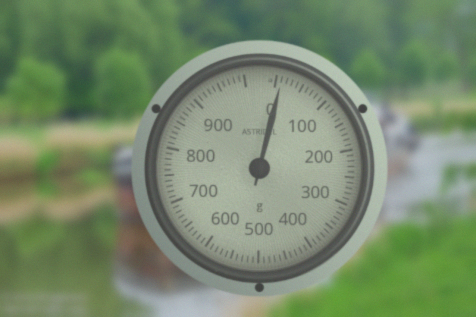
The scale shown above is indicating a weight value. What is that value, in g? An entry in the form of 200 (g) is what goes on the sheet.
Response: 10 (g)
